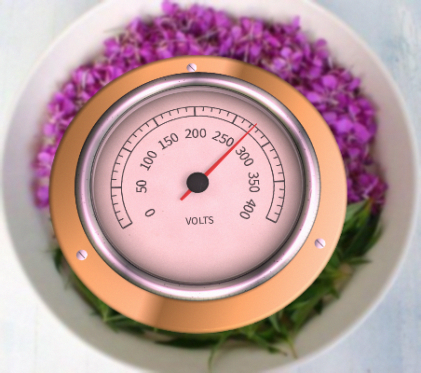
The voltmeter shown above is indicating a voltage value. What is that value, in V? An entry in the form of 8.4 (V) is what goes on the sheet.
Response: 275 (V)
